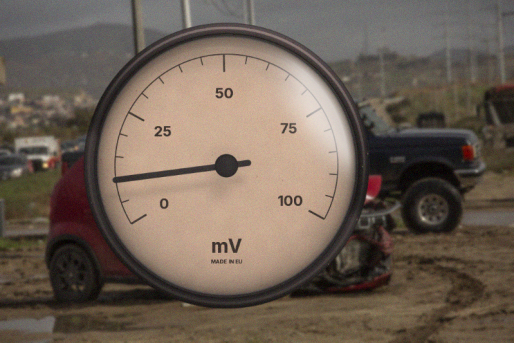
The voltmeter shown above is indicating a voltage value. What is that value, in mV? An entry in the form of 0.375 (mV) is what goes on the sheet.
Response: 10 (mV)
